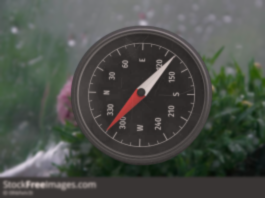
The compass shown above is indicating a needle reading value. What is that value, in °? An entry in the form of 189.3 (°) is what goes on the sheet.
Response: 310 (°)
